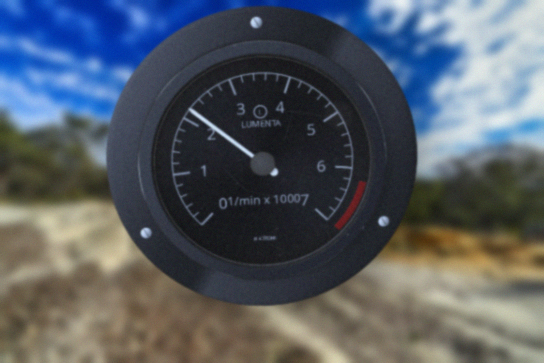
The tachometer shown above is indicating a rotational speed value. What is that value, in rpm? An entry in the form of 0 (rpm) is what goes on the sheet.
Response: 2200 (rpm)
